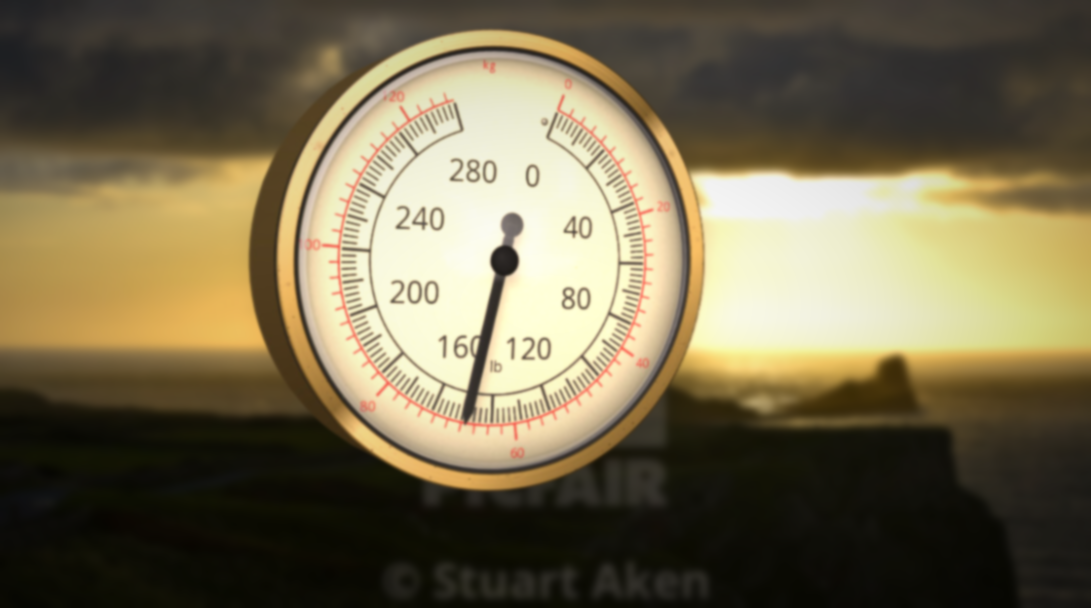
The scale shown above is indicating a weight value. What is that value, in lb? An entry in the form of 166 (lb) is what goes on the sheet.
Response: 150 (lb)
